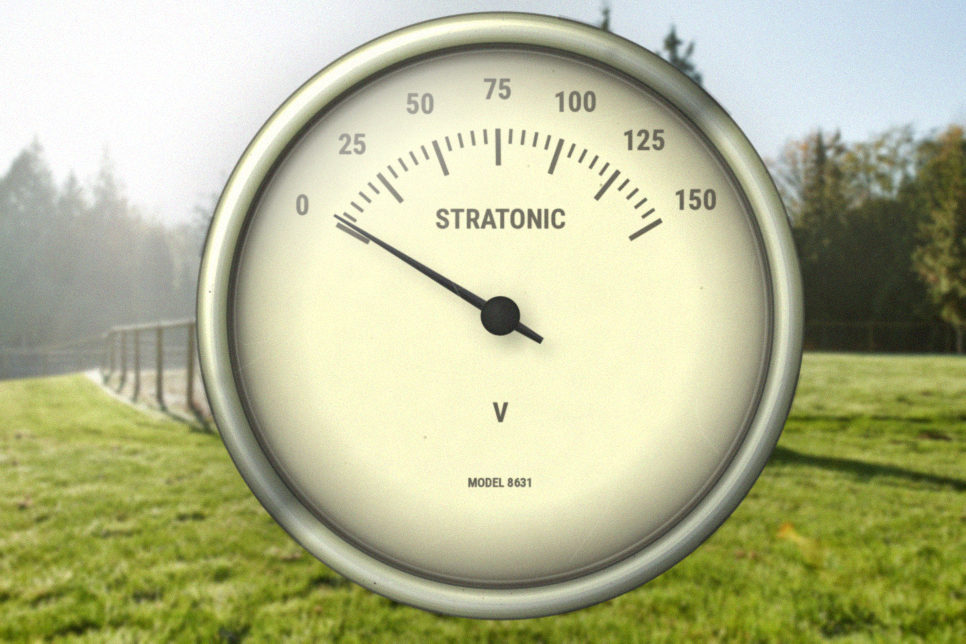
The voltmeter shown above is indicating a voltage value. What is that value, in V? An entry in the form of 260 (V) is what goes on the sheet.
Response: 2.5 (V)
